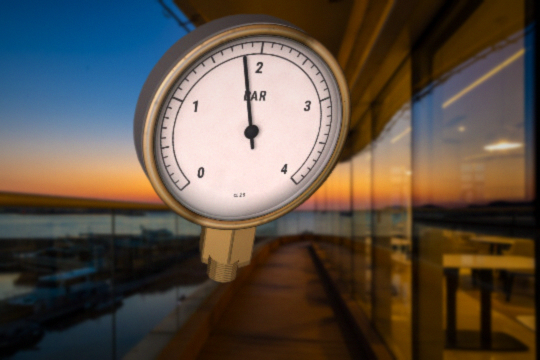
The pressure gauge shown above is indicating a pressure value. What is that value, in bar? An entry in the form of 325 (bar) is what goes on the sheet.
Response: 1.8 (bar)
